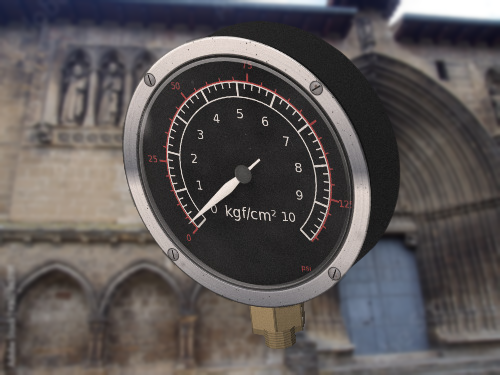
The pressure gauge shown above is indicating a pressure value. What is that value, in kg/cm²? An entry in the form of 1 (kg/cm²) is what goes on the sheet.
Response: 0.2 (kg/cm²)
